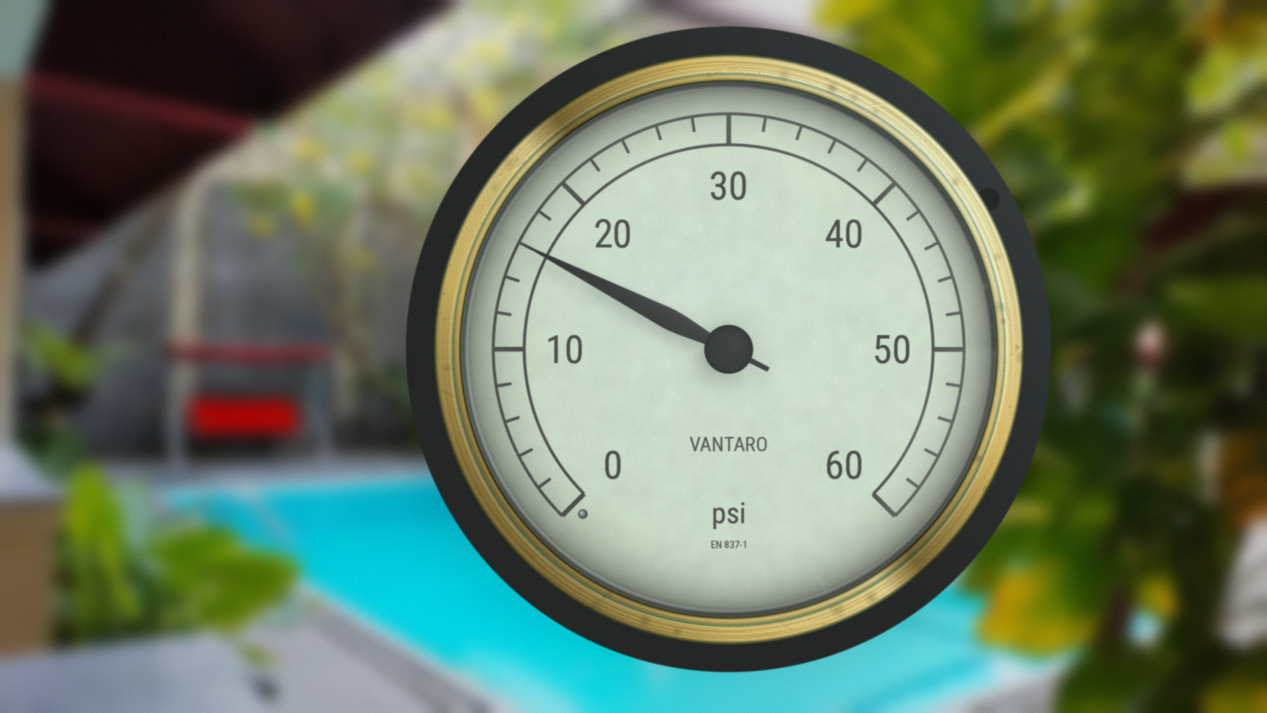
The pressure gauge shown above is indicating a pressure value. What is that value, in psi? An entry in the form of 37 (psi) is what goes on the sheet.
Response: 16 (psi)
